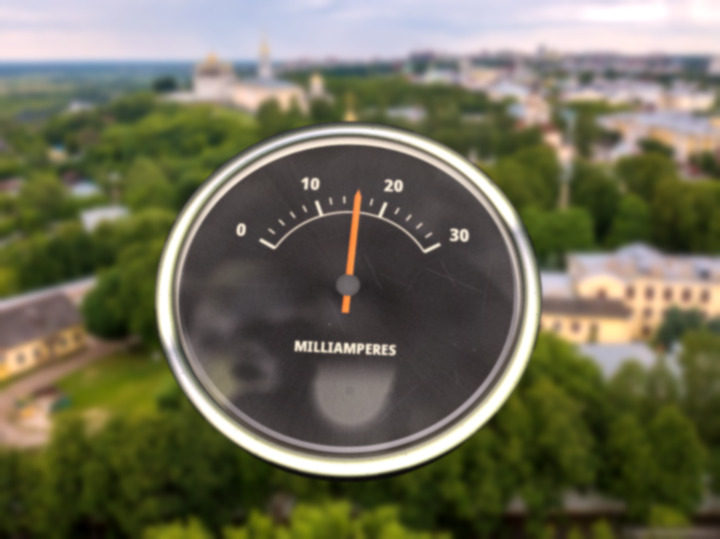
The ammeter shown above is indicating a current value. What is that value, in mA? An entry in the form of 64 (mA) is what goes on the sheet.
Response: 16 (mA)
